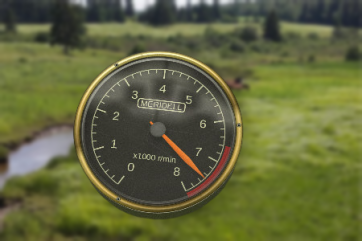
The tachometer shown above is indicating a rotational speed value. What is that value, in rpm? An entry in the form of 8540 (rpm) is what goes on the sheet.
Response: 7500 (rpm)
